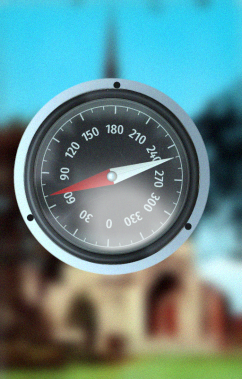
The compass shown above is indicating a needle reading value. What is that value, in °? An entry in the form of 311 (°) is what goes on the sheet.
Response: 70 (°)
